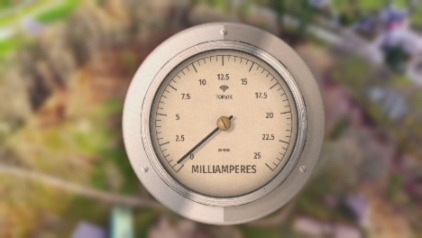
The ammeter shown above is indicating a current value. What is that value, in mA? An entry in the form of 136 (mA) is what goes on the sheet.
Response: 0.5 (mA)
